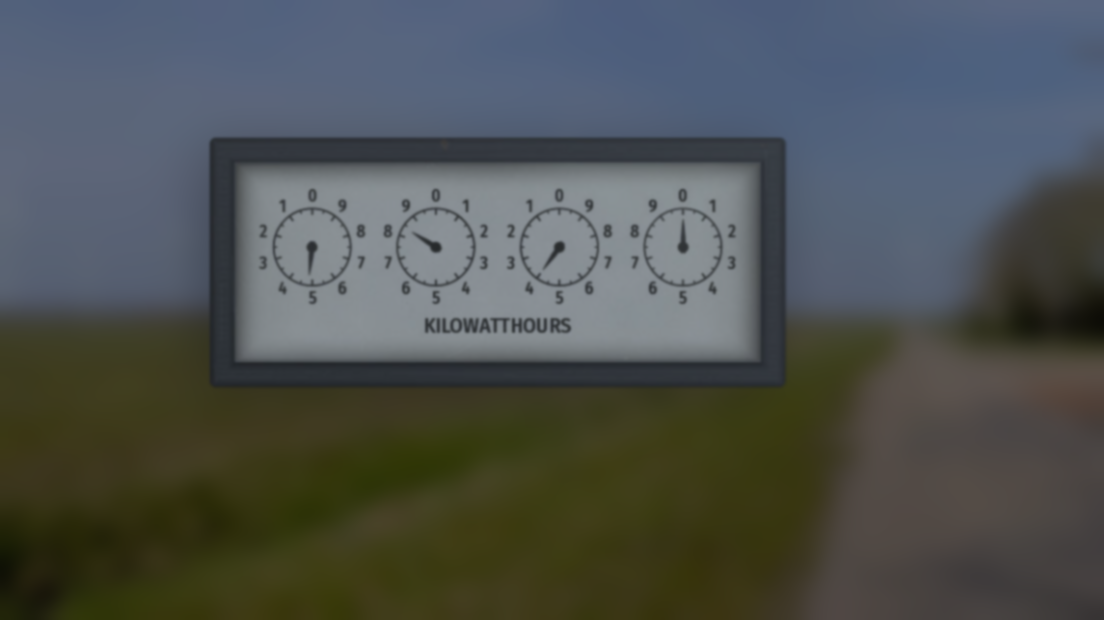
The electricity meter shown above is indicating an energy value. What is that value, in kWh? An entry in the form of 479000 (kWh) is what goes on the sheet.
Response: 4840 (kWh)
